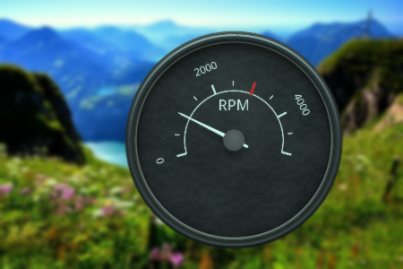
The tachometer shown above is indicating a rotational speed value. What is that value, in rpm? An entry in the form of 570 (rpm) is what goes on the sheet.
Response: 1000 (rpm)
